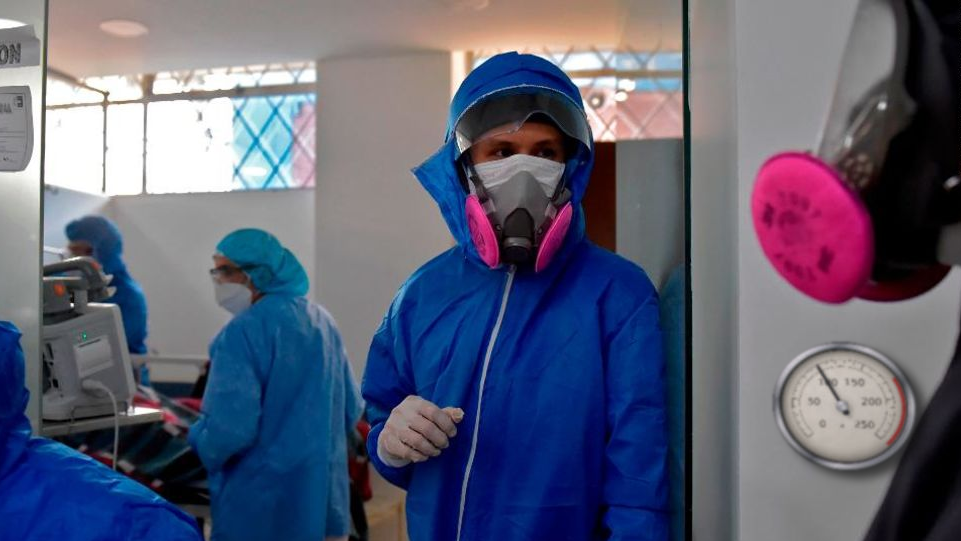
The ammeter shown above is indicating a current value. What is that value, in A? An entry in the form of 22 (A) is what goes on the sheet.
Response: 100 (A)
